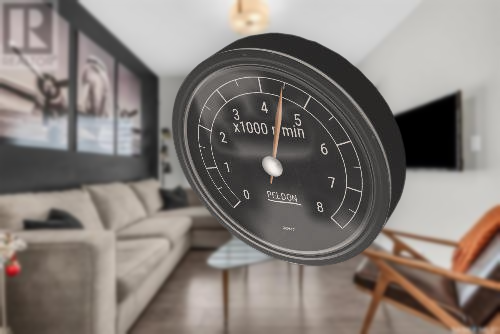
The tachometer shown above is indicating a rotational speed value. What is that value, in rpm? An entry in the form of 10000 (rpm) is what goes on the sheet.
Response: 4500 (rpm)
